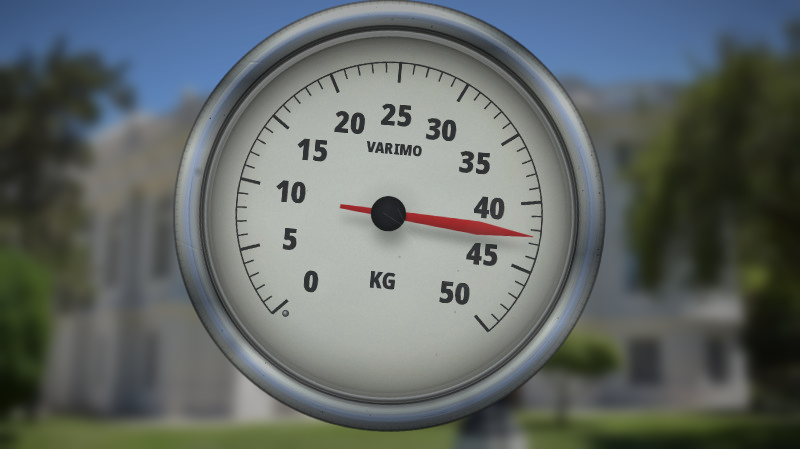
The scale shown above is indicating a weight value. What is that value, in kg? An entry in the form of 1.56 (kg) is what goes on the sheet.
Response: 42.5 (kg)
